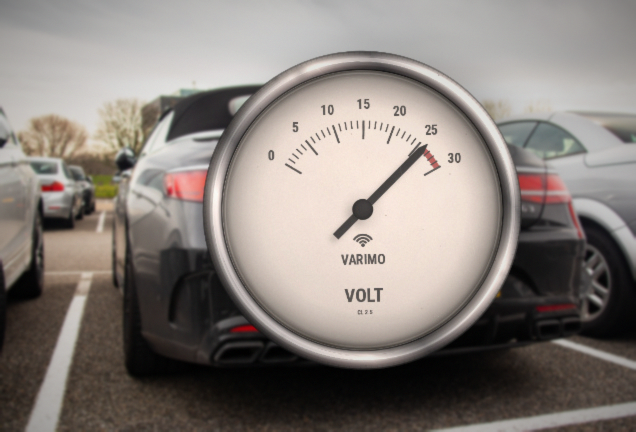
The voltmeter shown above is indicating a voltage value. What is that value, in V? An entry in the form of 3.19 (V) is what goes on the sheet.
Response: 26 (V)
